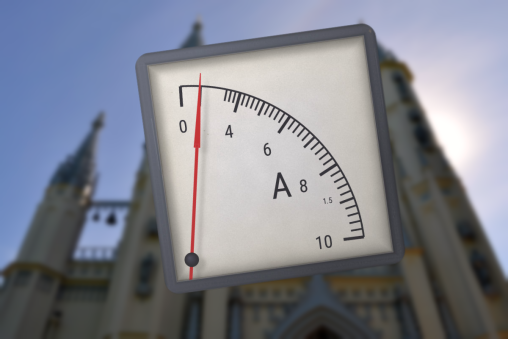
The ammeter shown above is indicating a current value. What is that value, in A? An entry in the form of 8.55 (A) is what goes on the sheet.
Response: 2 (A)
